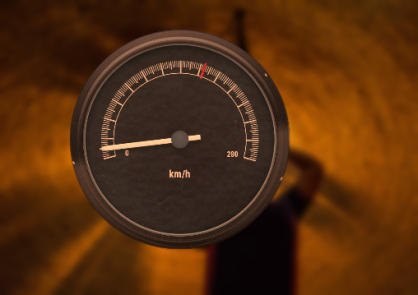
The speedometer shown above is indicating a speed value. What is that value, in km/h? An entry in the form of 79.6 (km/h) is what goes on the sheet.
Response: 10 (km/h)
